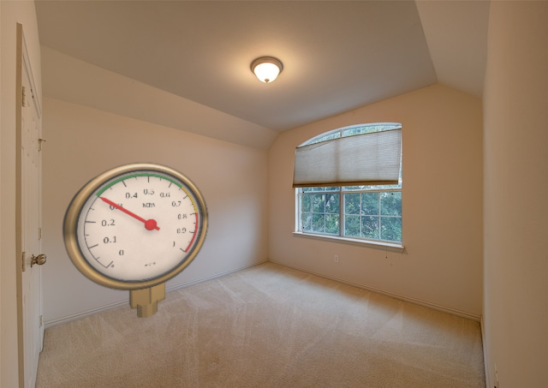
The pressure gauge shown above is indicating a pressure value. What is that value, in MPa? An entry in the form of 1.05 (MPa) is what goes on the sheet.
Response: 0.3 (MPa)
